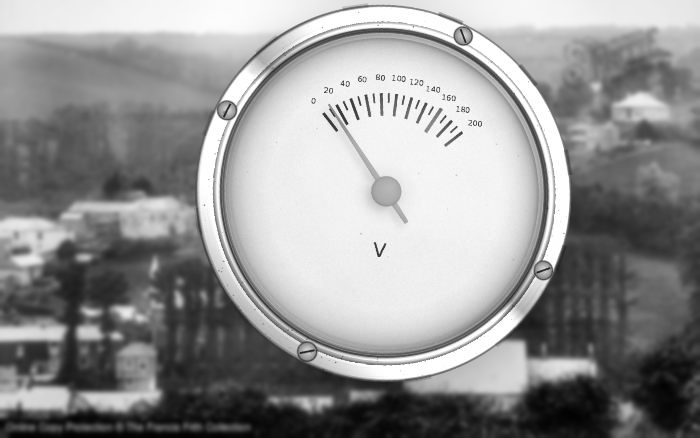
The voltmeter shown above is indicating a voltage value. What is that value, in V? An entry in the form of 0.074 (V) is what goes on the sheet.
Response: 10 (V)
